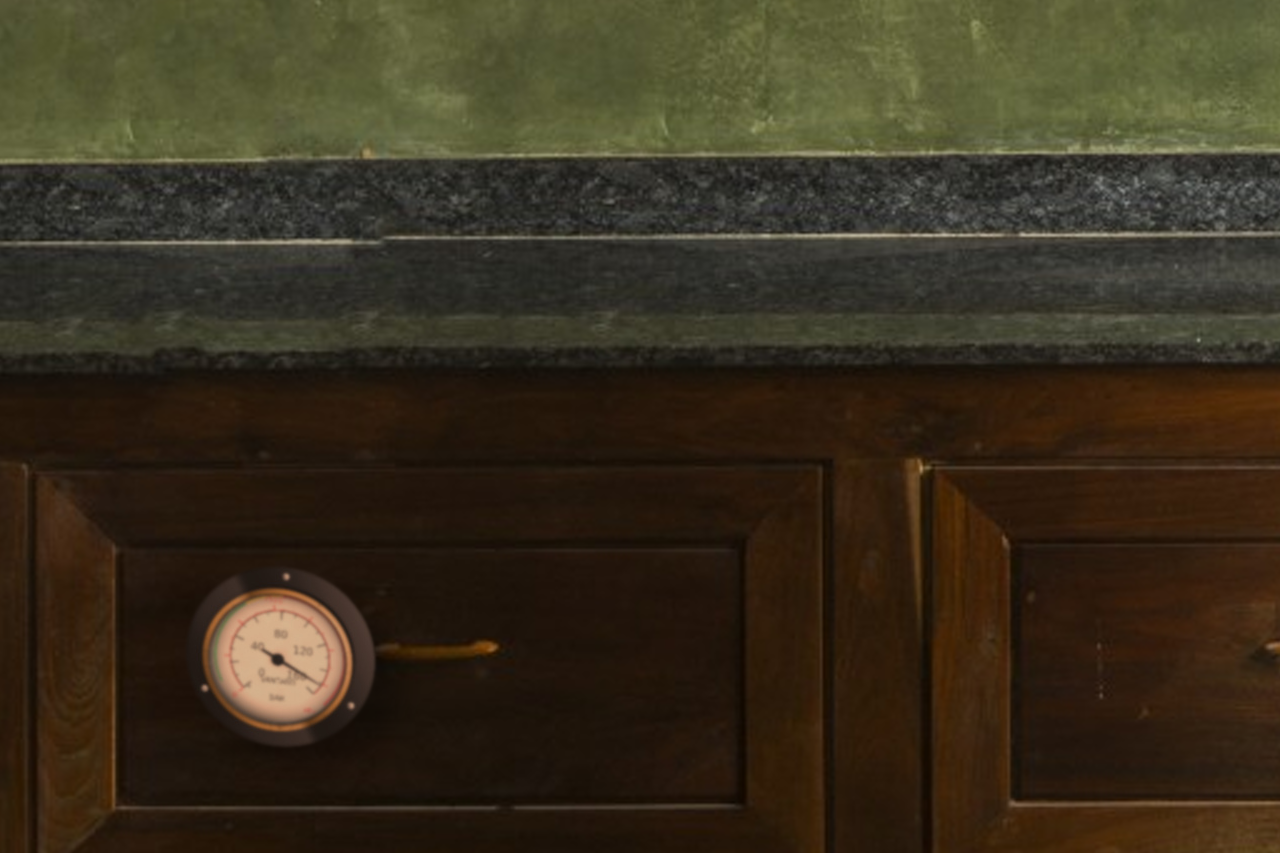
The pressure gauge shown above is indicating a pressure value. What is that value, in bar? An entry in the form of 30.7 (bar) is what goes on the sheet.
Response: 150 (bar)
